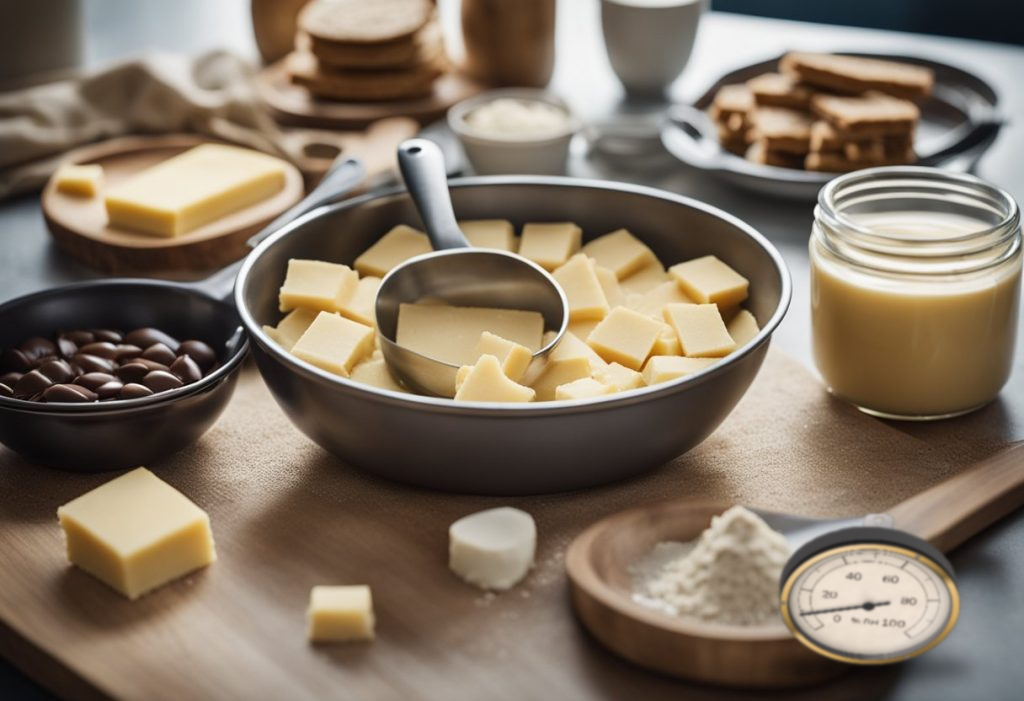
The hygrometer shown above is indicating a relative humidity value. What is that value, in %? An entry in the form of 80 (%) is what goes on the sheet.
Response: 10 (%)
